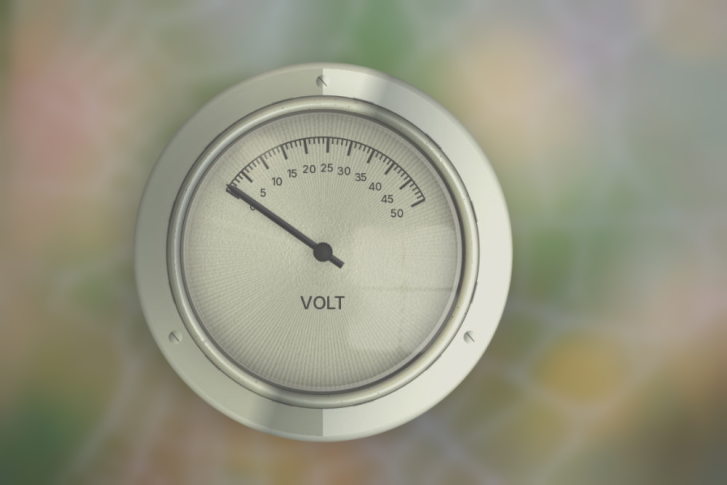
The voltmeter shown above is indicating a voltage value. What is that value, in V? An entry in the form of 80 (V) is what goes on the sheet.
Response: 1 (V)
